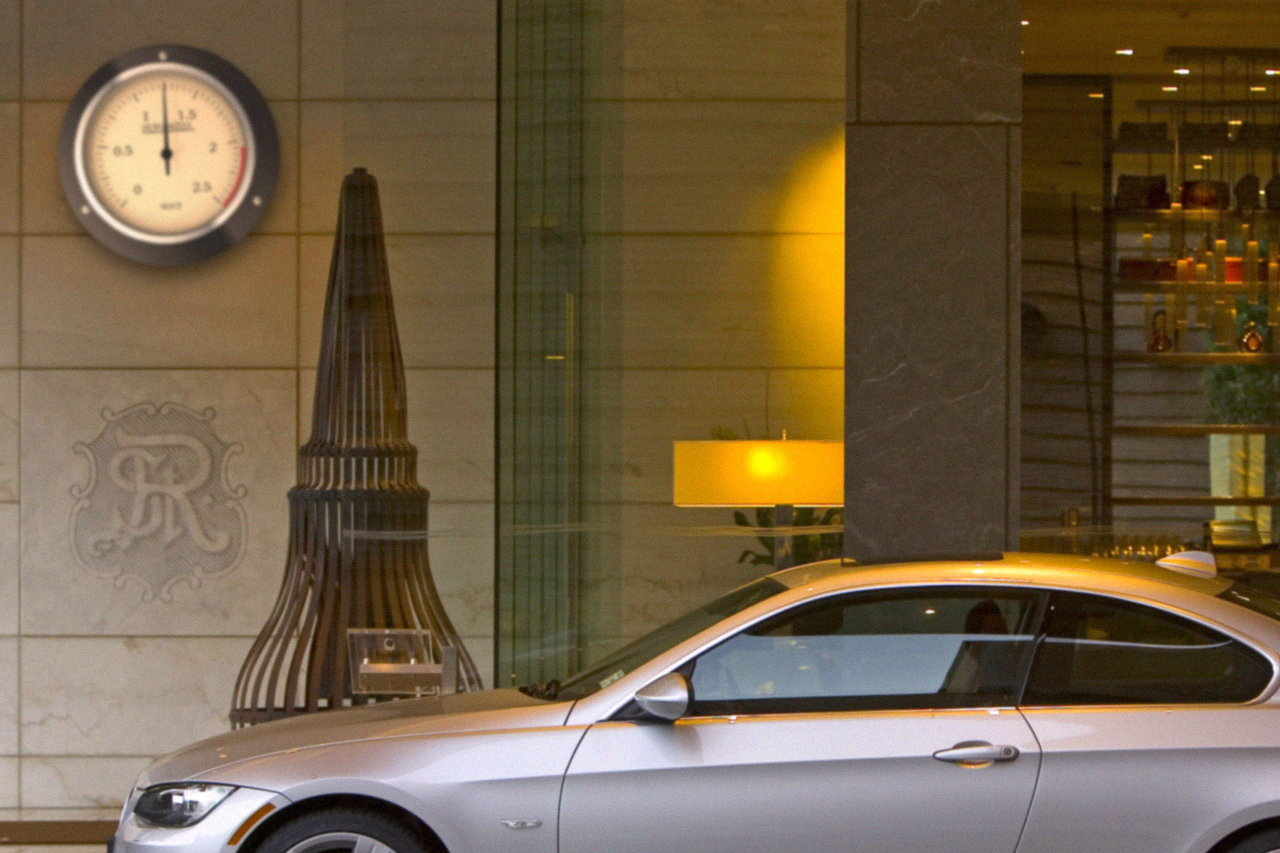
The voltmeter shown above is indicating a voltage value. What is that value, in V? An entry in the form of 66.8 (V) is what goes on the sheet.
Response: 1.25 (V)
